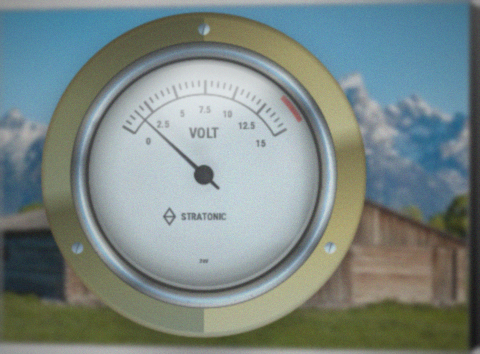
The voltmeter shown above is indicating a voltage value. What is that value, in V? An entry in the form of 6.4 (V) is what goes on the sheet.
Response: 1.5 (V)
